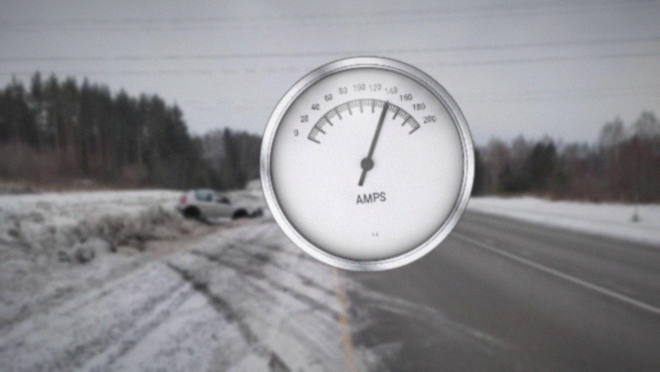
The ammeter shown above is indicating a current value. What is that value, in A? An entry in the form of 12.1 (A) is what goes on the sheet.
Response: 140 (A)
